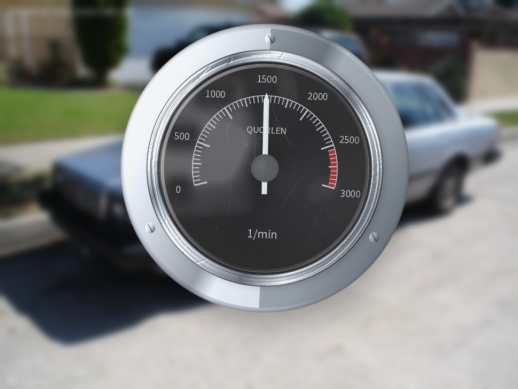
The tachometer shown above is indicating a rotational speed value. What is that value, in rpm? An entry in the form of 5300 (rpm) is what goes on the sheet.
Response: 1500 (rpm)
